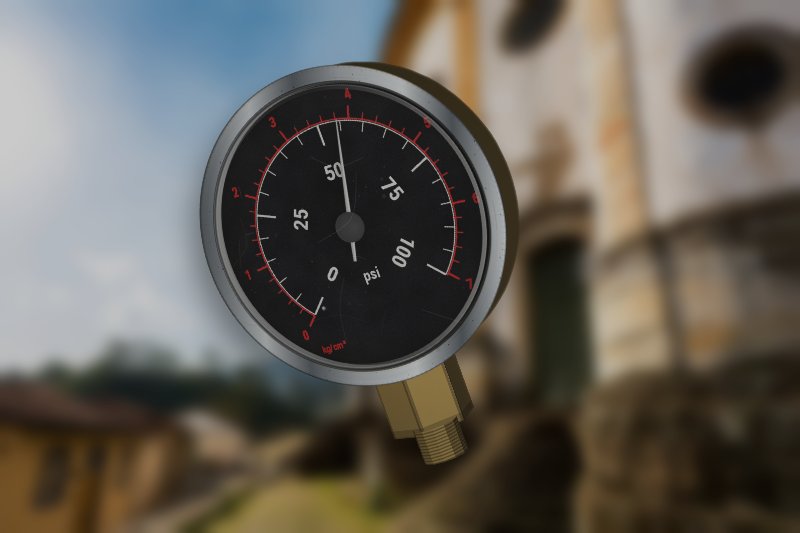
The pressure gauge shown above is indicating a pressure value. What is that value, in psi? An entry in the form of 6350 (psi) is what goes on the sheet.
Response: 55 (psi)
